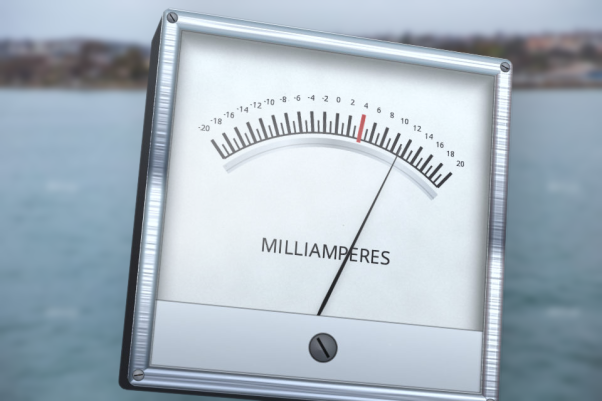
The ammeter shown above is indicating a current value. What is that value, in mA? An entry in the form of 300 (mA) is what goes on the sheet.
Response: 11 (mA)
